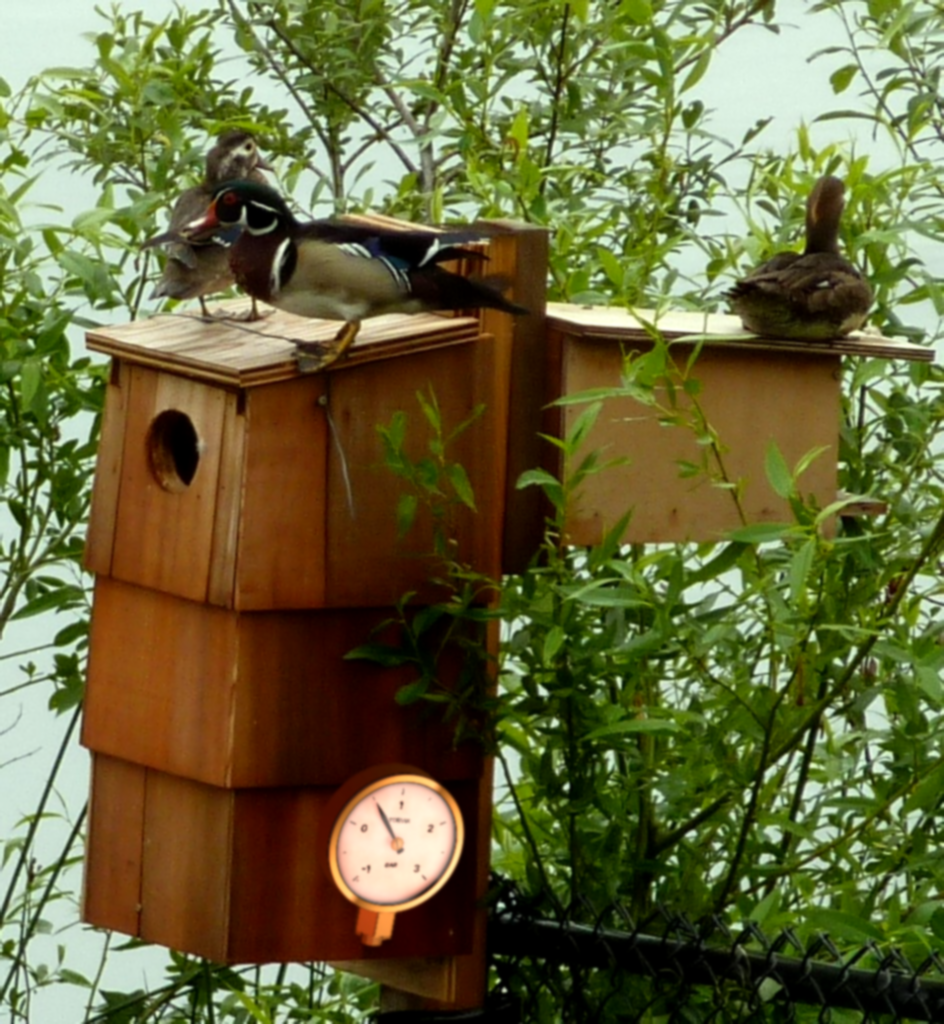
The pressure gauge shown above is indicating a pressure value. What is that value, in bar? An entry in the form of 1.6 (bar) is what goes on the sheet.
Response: 0.5 (bar)
